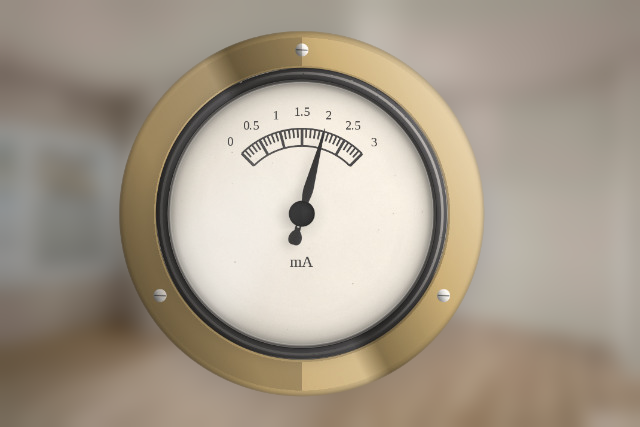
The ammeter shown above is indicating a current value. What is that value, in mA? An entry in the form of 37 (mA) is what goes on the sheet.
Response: 2 (mA)
